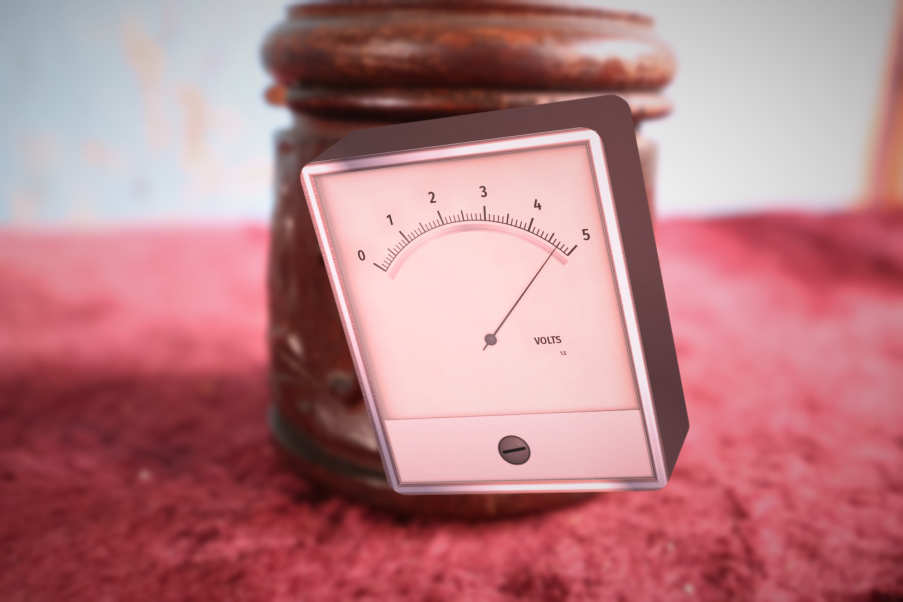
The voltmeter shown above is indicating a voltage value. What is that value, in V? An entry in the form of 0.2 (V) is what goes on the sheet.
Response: 4.7 (V)
